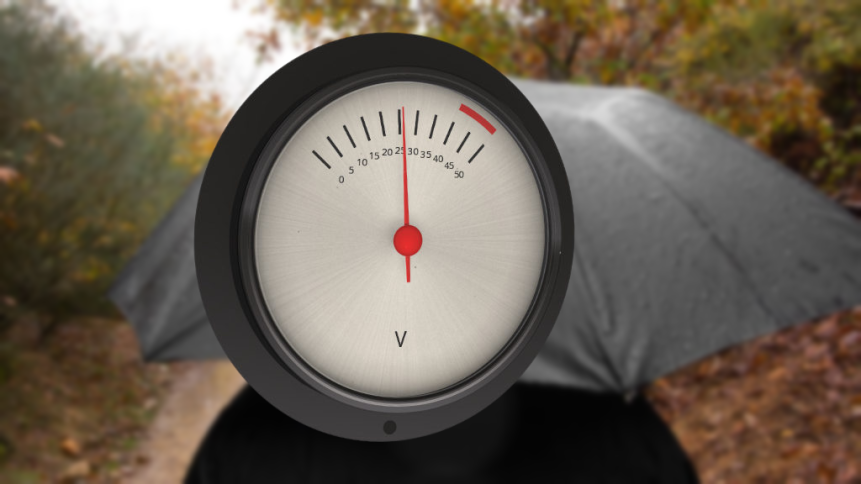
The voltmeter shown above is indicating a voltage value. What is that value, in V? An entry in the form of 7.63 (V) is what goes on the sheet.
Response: 25 (V)
